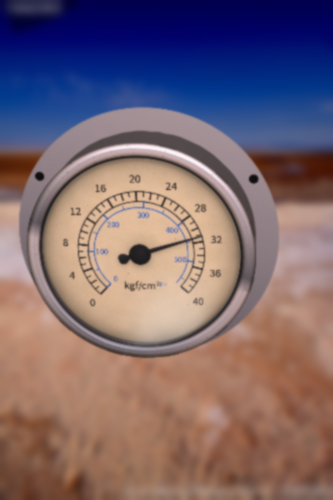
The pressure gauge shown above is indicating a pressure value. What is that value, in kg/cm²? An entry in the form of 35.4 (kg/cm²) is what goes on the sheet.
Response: 31 (kg/cm²)
